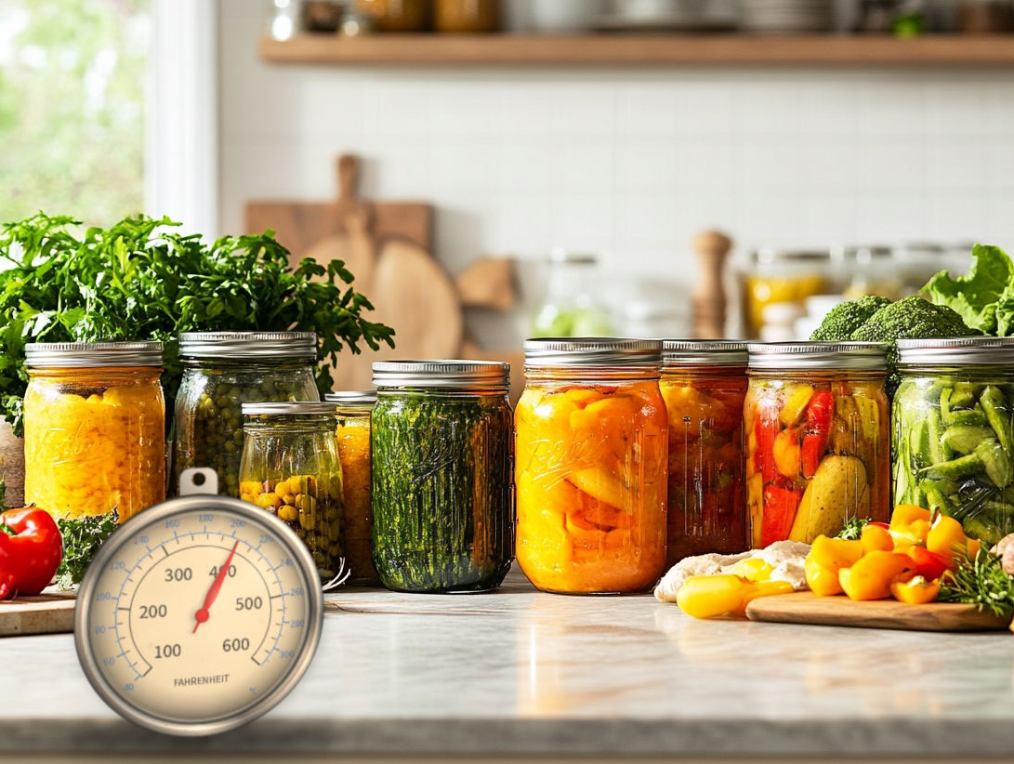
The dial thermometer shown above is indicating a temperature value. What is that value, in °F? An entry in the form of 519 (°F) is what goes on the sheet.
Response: 400 (°F)
